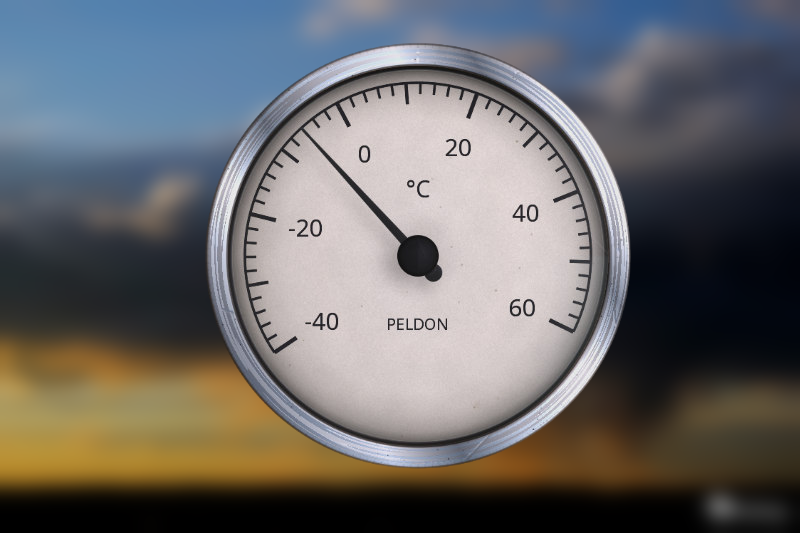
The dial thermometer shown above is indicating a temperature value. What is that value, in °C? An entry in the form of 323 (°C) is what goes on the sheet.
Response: -6 (°C)
